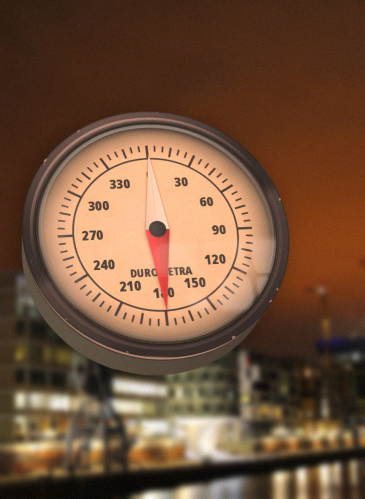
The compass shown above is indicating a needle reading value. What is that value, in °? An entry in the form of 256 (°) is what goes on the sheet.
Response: 180 (°)
